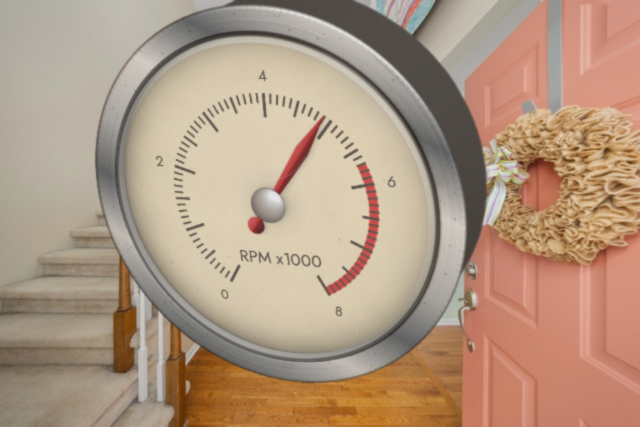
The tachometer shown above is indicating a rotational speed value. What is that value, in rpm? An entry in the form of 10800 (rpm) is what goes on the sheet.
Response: 4900 (rpm)
